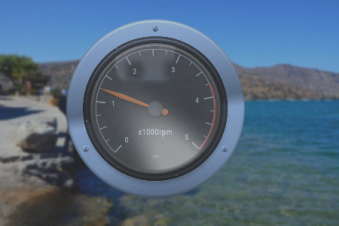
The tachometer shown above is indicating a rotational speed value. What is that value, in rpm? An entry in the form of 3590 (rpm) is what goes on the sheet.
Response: 1250 (rpm)
